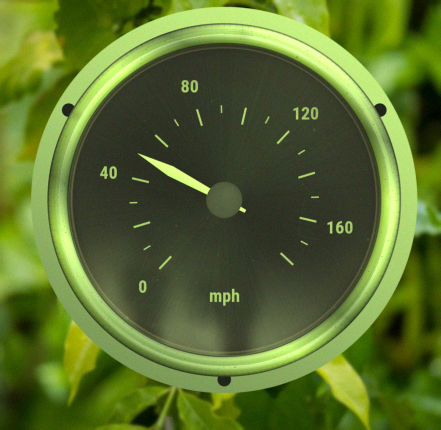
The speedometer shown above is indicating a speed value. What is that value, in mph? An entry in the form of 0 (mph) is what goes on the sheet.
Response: 50 (mph)
